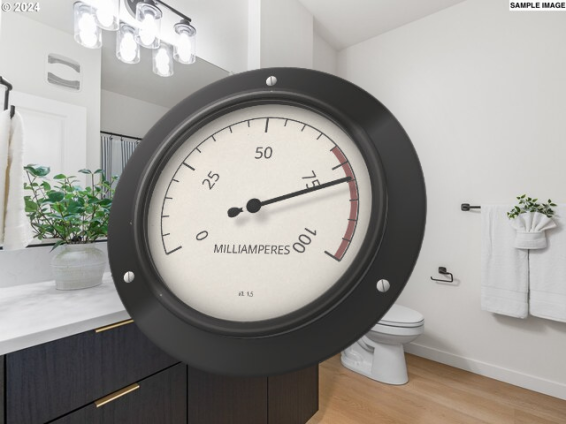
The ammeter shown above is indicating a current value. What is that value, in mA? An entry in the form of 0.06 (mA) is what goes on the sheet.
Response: 80 (mA)
